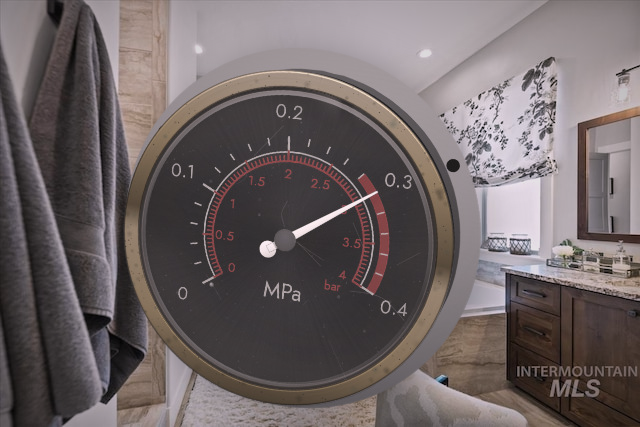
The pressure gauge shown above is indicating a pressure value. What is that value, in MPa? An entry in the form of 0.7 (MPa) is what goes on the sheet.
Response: 0.3 (MPa)
